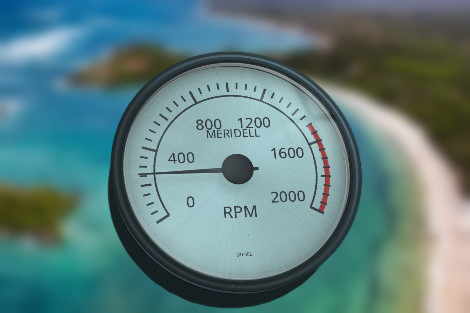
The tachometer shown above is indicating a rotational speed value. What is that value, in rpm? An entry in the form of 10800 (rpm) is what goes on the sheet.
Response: 250 (rpm)
